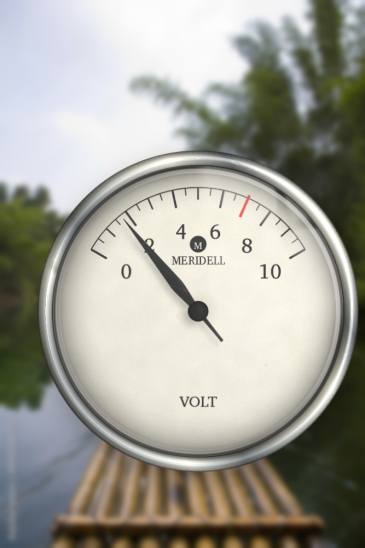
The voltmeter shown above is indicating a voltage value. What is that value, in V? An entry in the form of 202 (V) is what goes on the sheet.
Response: 1.75 (V)
